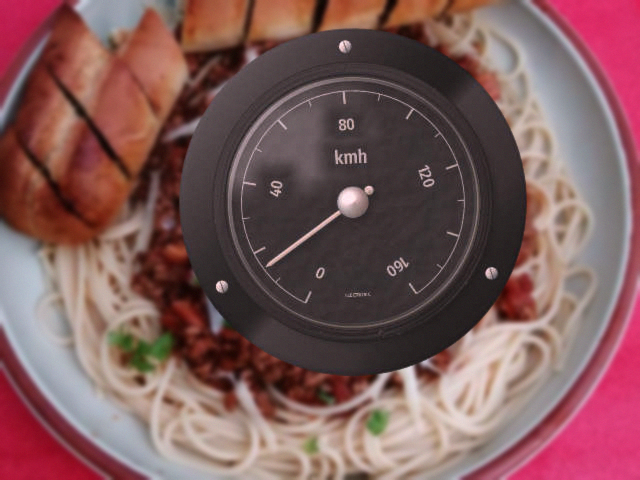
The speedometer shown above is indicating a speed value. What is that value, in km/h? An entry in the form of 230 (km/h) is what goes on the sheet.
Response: 15 (km/h)
